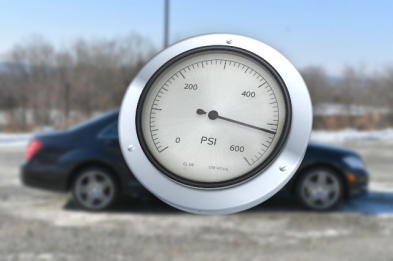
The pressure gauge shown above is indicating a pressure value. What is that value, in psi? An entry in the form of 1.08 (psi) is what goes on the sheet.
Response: 520 (psi)
